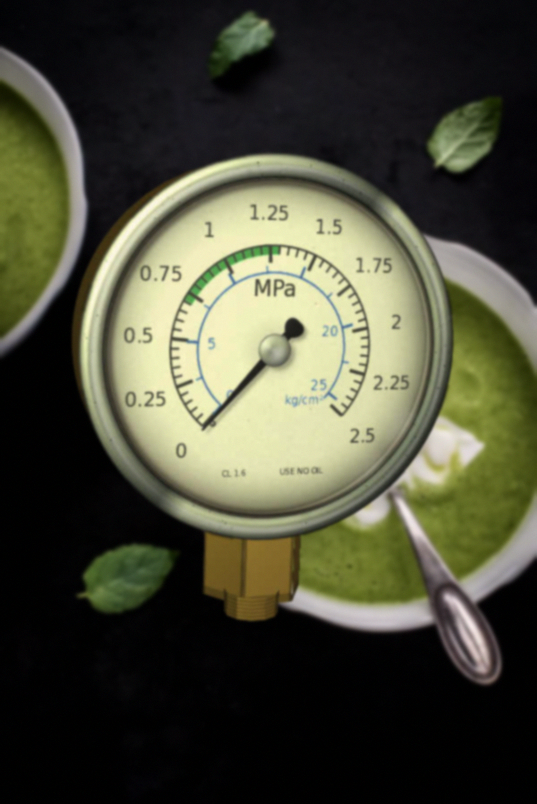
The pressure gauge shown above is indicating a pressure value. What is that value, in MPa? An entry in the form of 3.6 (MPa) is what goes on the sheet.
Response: 0 (MPa)
